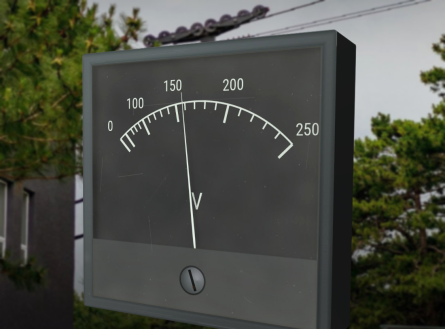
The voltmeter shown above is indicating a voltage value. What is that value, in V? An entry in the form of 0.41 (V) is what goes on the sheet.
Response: 160 (V)
